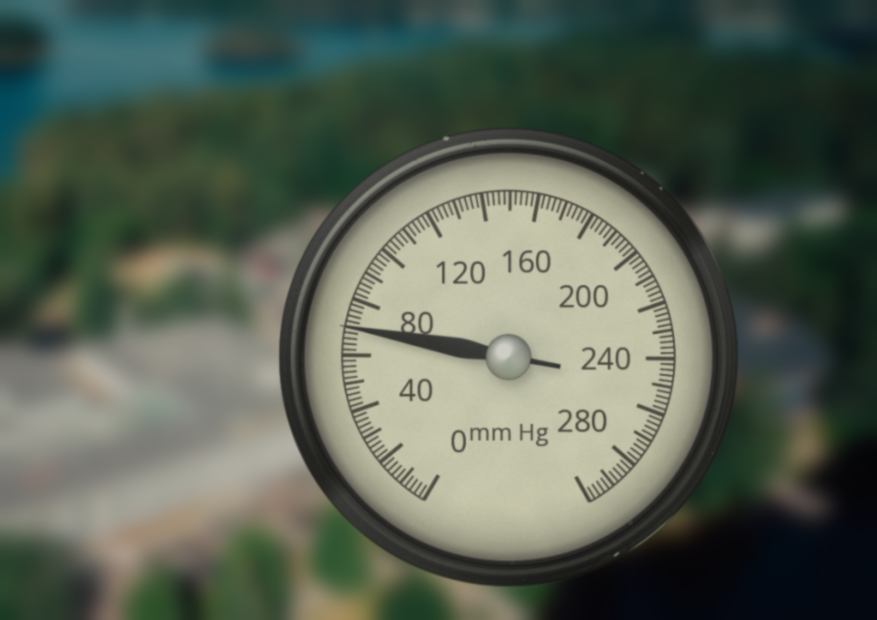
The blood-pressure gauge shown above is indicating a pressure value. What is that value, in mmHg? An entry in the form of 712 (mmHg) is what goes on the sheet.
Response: 70 (mmHg)
